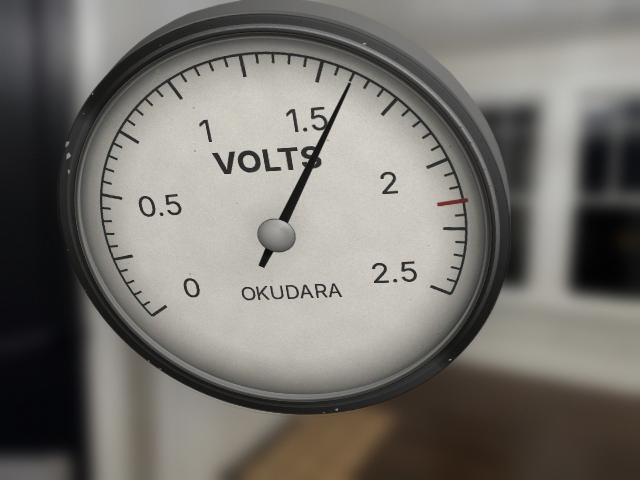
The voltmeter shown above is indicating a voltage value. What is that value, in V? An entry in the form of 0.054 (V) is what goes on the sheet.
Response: 1.6 (V)
